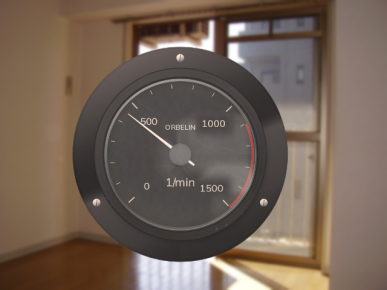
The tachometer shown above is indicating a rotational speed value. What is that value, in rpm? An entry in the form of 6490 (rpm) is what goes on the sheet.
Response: 450 (rpm)
